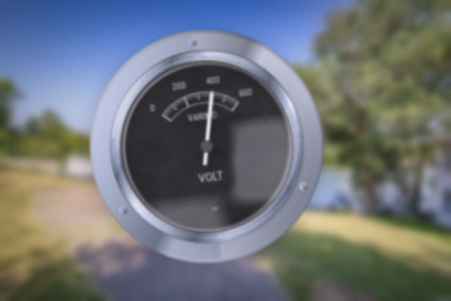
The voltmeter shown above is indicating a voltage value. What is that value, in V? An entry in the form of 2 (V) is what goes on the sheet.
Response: 400 (V)
